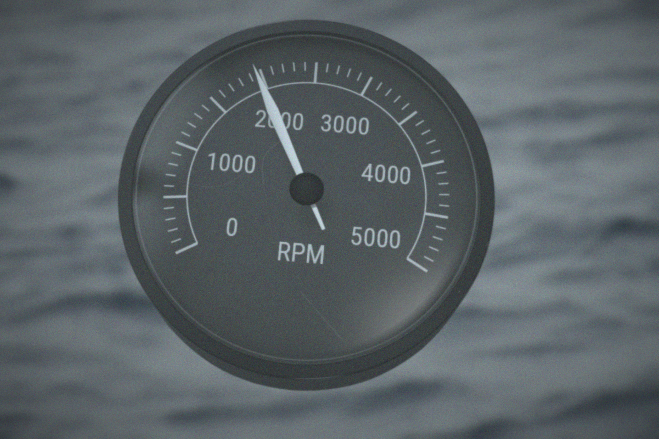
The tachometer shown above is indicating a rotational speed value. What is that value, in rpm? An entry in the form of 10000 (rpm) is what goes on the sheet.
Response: 1950 (rpm)
